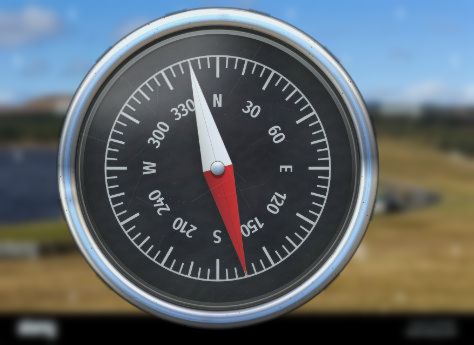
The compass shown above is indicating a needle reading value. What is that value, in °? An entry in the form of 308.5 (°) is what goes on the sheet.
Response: 165 (°)
